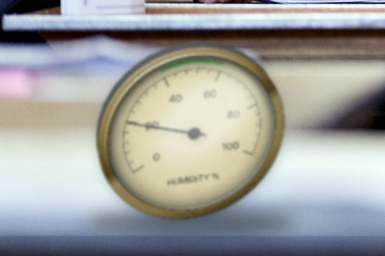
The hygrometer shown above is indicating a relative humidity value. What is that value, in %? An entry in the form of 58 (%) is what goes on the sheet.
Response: 20 (%)
